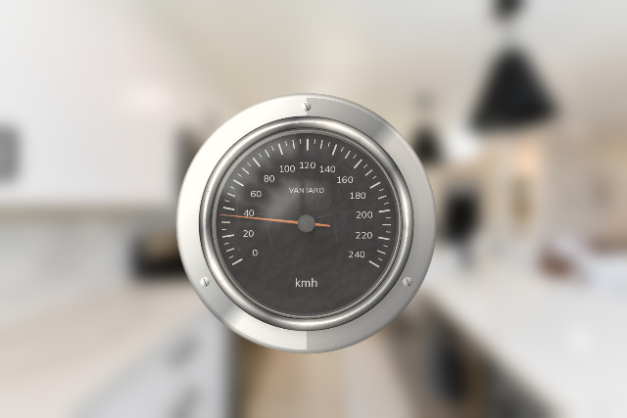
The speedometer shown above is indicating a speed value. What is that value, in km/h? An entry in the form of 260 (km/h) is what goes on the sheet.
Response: 35 (km/h)
